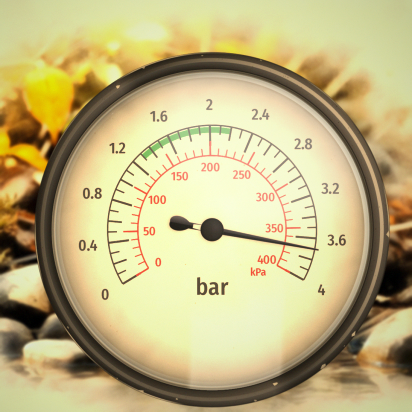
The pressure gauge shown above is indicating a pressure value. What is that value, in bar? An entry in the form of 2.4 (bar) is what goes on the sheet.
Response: 3.7 (bar)
